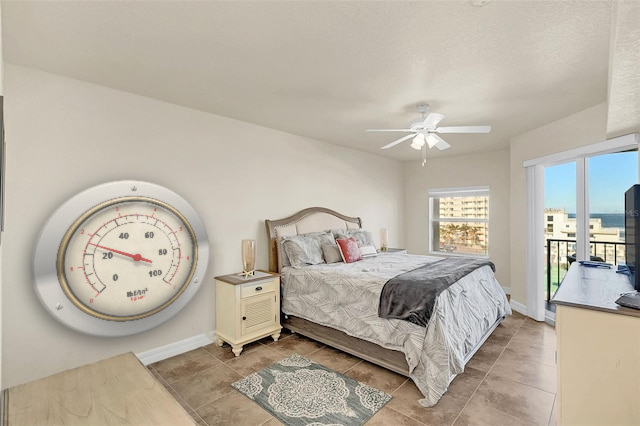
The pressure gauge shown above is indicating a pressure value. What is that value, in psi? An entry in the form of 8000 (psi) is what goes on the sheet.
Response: 25 (psi)
